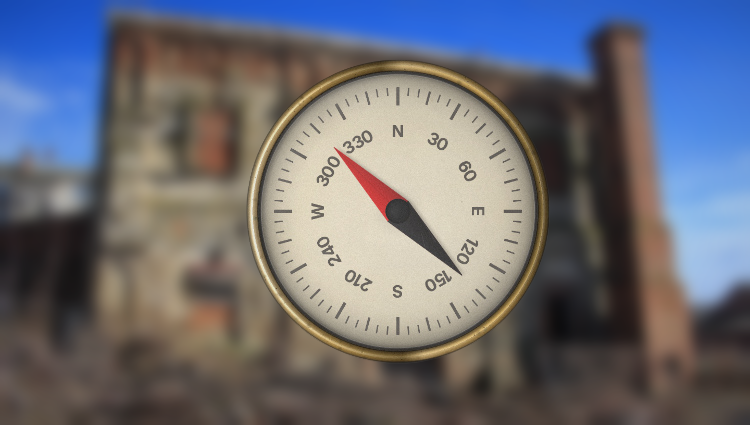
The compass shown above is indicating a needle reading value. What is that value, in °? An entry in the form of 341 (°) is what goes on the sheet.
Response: 315 (°)
